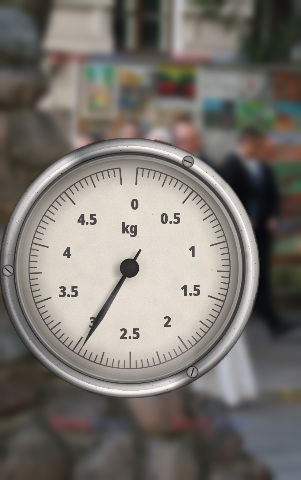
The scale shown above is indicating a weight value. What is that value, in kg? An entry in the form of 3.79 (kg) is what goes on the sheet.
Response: 2.95 (kg)
